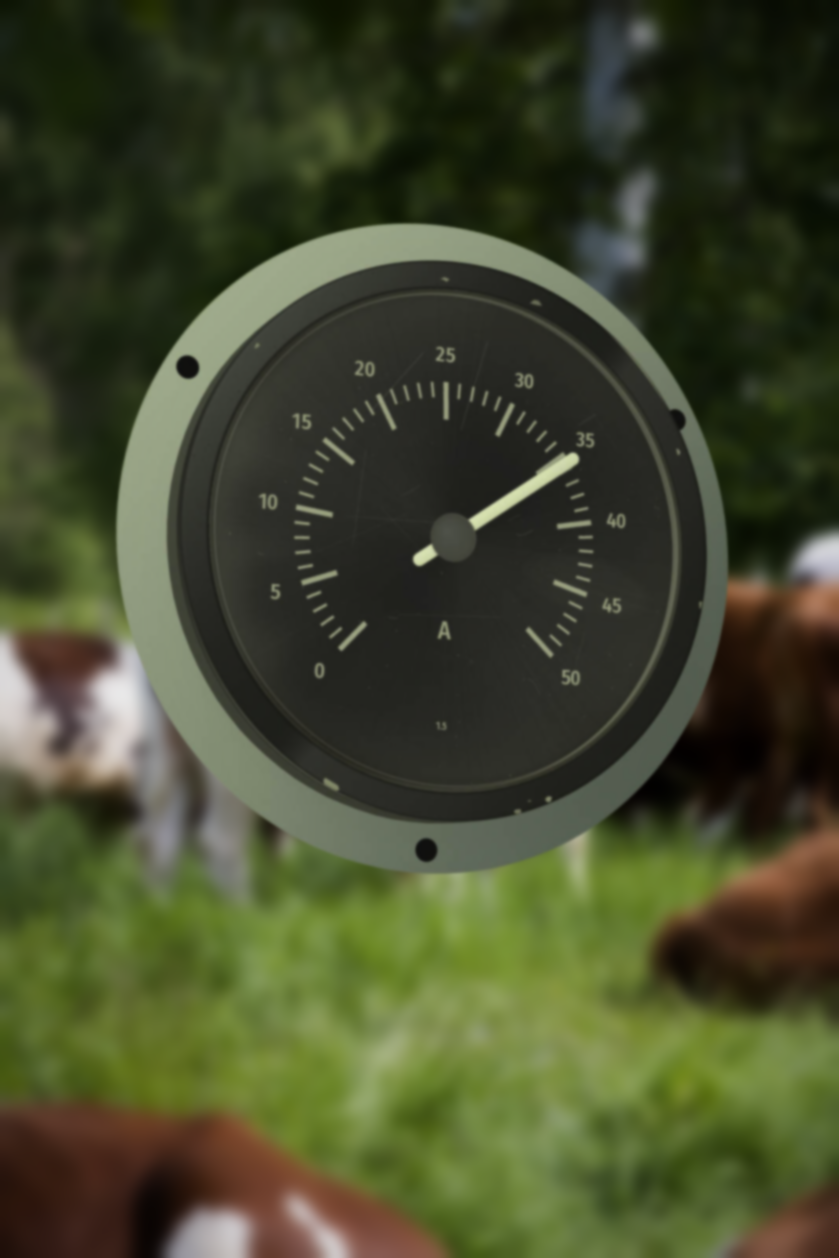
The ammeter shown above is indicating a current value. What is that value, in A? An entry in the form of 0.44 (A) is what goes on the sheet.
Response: 35.5 (A)
